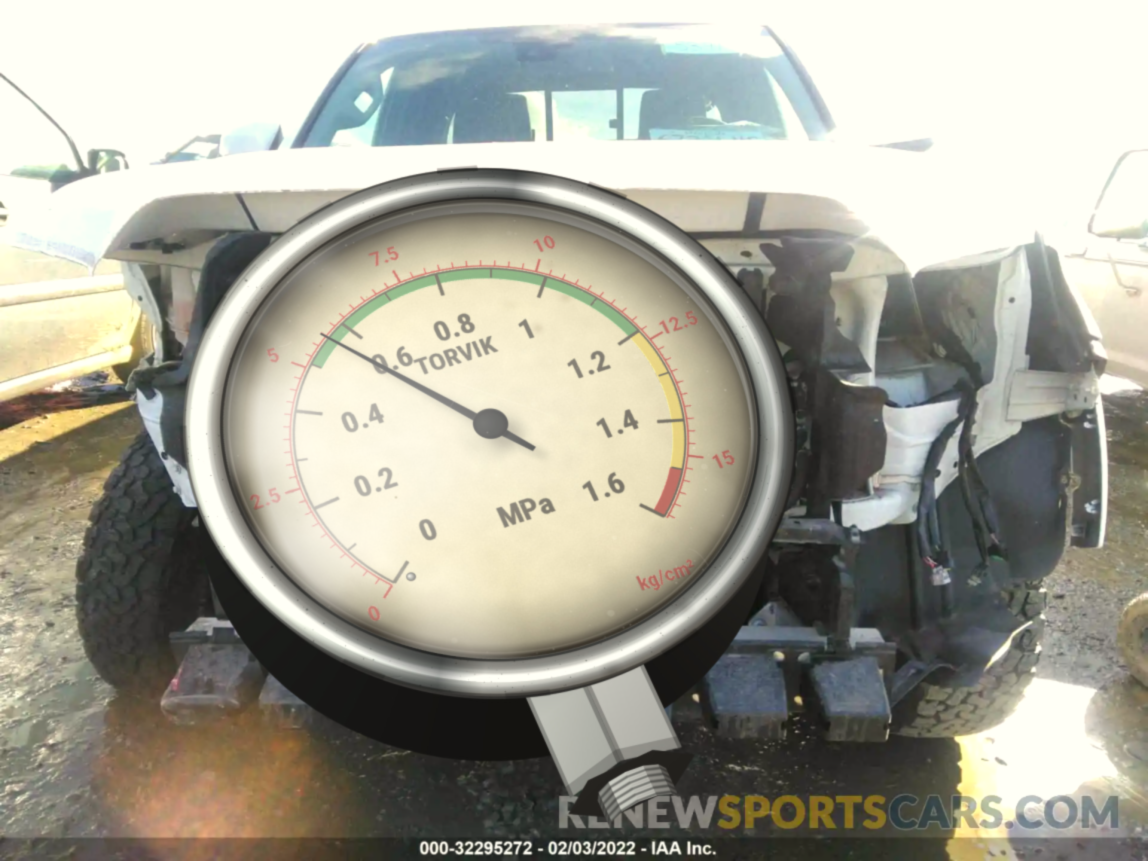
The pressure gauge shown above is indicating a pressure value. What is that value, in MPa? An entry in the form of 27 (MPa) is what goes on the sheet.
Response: 0.55 (MPa)
